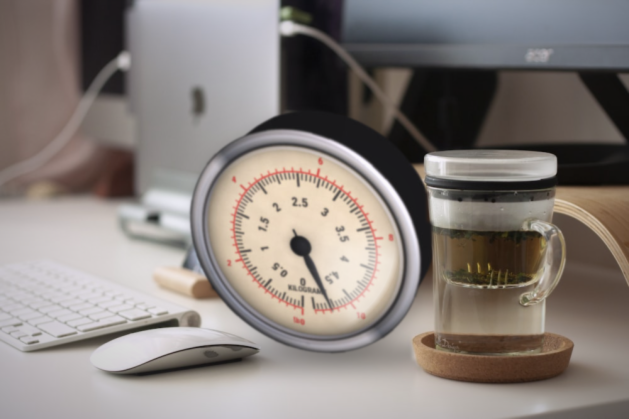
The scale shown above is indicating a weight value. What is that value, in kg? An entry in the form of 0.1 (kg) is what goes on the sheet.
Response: 4.75 (kg)
